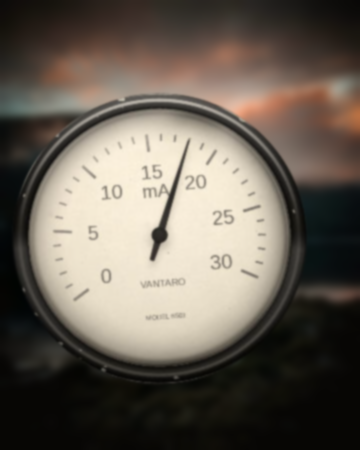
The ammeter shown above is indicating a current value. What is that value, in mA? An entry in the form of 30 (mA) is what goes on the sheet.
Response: 18 (mA)
